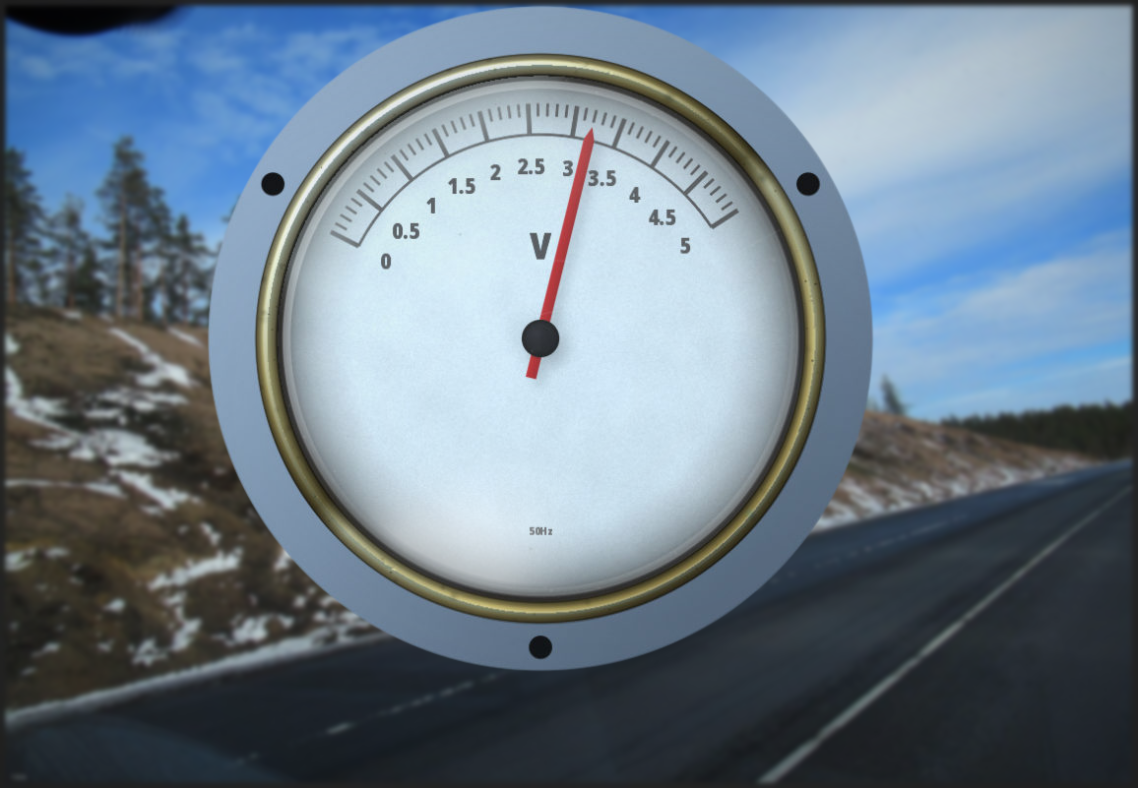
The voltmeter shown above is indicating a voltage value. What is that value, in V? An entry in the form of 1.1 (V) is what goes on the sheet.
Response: 3.2 (V)
